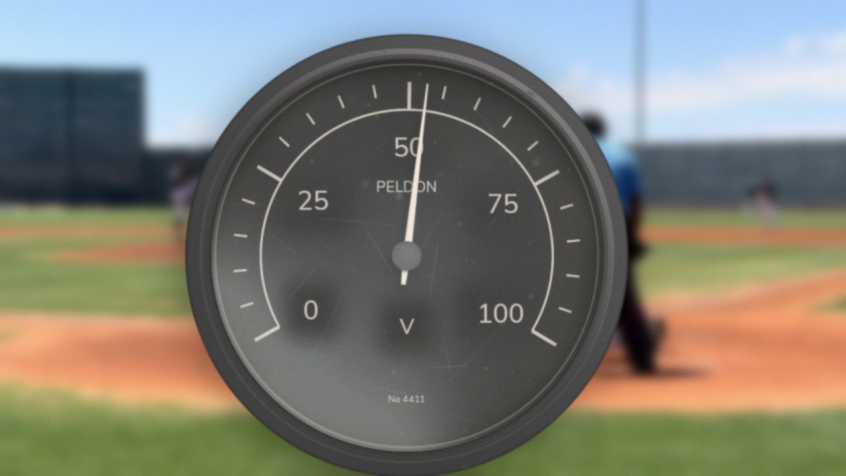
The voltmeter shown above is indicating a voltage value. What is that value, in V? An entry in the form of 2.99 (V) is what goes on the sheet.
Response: 52.5 (V)
